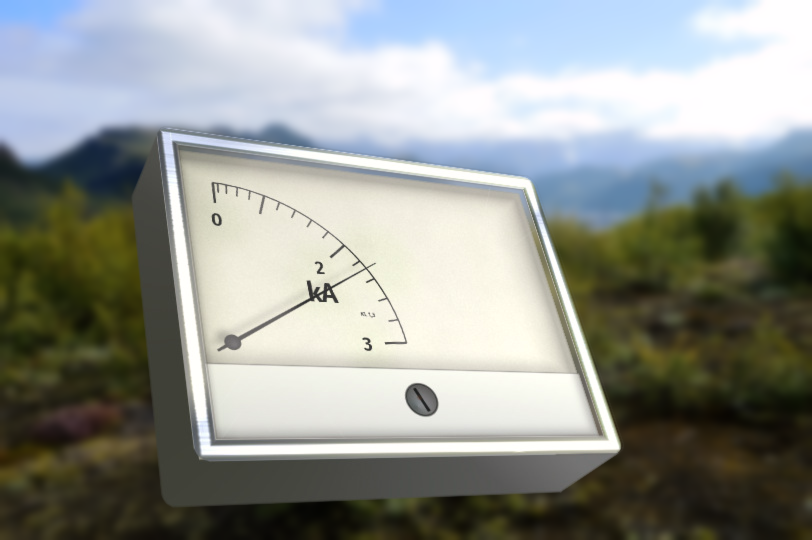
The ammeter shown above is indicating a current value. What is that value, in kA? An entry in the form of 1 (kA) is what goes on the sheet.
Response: 2.3 (kA)
